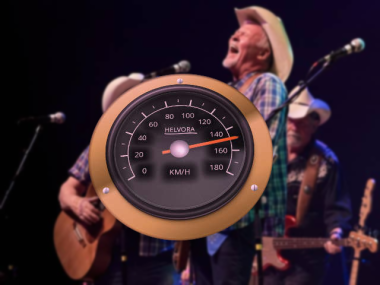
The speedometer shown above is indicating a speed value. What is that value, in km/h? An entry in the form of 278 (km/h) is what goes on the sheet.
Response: 150 (km/h)
